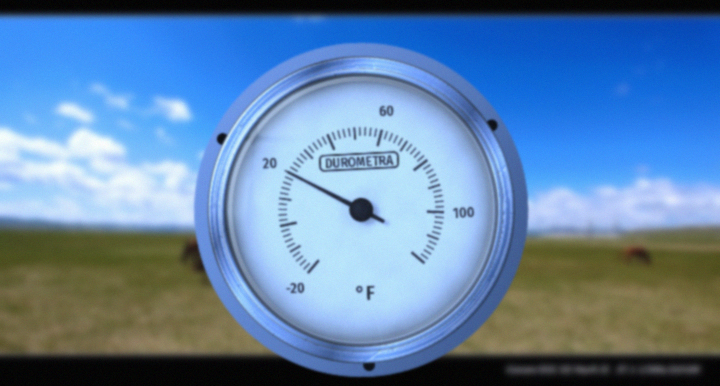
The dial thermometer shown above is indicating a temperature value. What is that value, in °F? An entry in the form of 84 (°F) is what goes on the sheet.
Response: 20 (°F)
